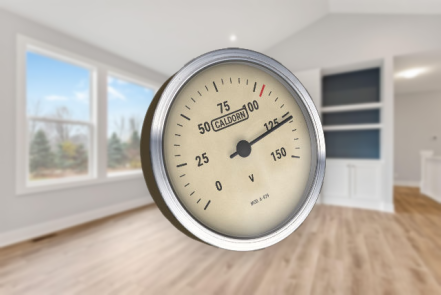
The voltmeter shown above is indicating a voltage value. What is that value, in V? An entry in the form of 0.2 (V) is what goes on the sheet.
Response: 127.5 (V)
